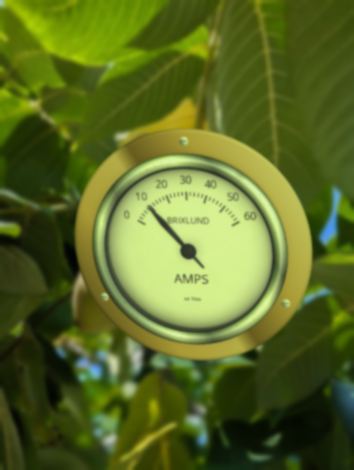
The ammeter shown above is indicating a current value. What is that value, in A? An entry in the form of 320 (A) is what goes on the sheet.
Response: 10 (A)
